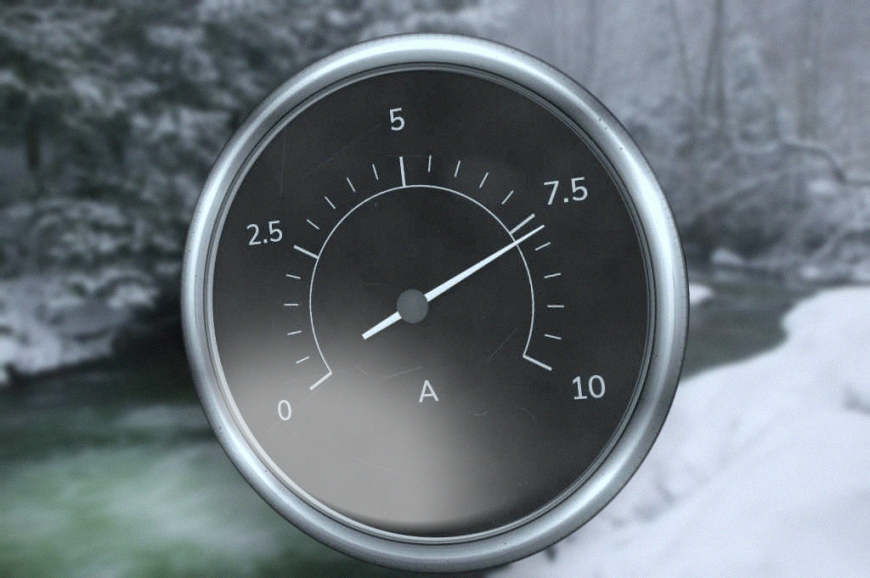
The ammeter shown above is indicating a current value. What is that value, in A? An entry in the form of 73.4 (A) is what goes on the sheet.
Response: 7.75 (A)
